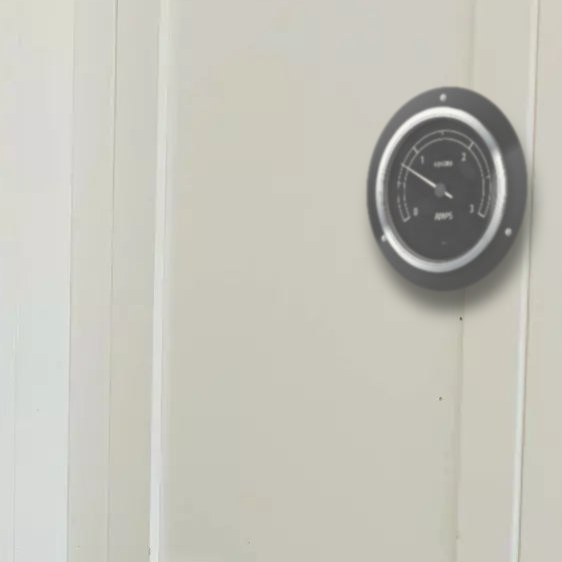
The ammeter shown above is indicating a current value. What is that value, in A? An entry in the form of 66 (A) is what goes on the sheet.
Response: 0.75 (A)
